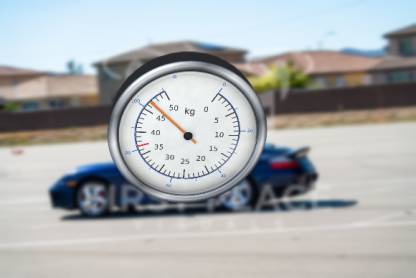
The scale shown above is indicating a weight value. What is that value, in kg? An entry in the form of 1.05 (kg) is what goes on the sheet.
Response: 47 (kg)
